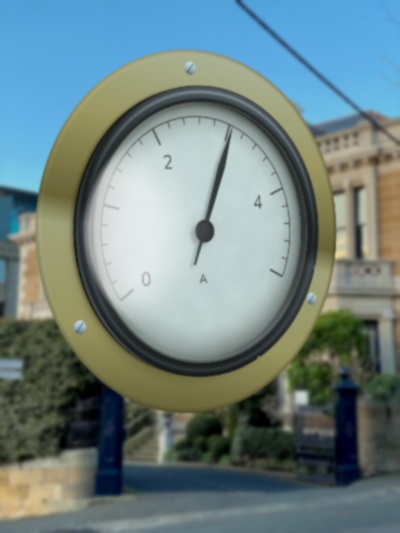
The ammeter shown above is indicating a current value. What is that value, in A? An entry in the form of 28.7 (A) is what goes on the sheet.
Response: 3 (A)
